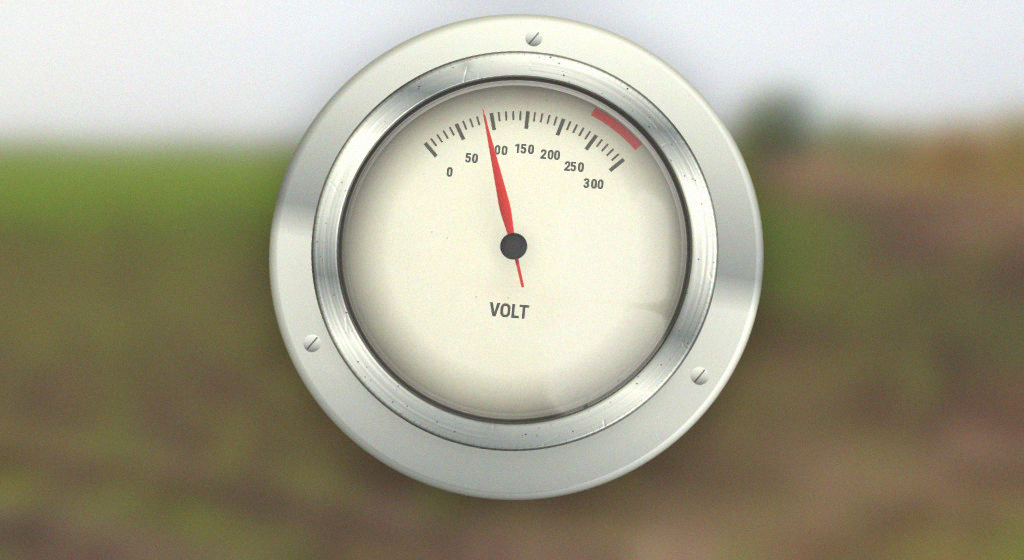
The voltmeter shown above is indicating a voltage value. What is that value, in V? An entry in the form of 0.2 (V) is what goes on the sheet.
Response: 90 (V)
